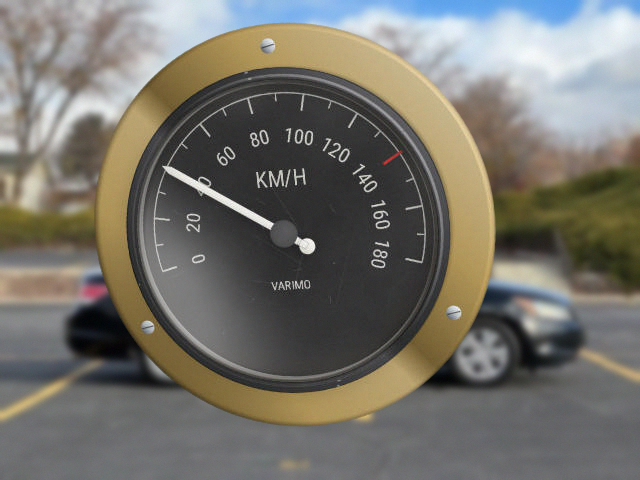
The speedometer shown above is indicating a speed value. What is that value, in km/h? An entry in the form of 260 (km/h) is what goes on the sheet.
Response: 40 (km/h)
